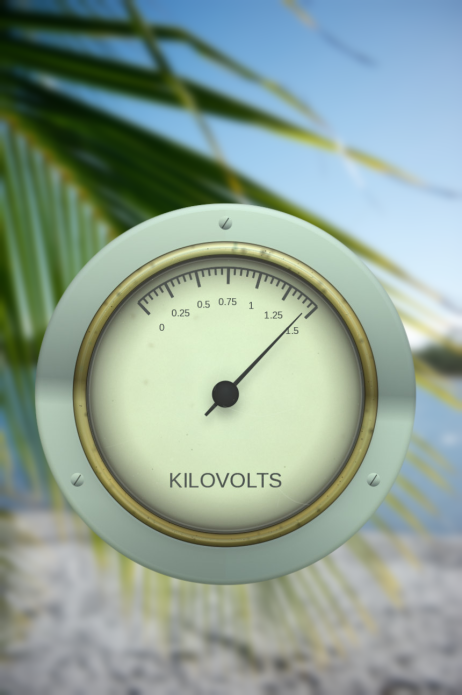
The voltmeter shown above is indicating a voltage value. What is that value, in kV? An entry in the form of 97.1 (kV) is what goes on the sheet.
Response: 1.45 (kV)
